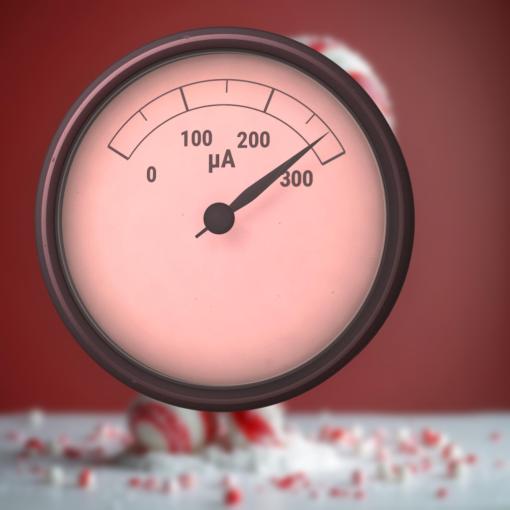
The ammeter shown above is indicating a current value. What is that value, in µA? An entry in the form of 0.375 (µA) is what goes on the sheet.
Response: 275 (µA)
